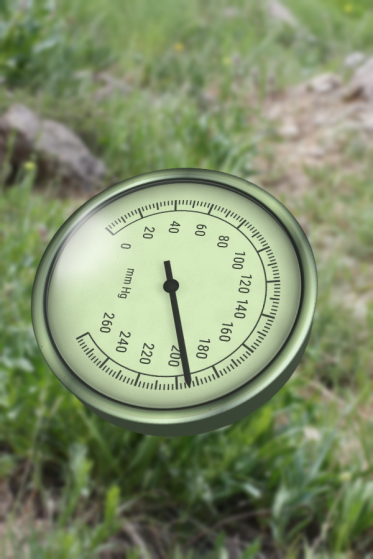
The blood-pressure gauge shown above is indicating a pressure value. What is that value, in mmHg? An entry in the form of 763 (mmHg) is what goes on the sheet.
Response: 194 (mmHg)
